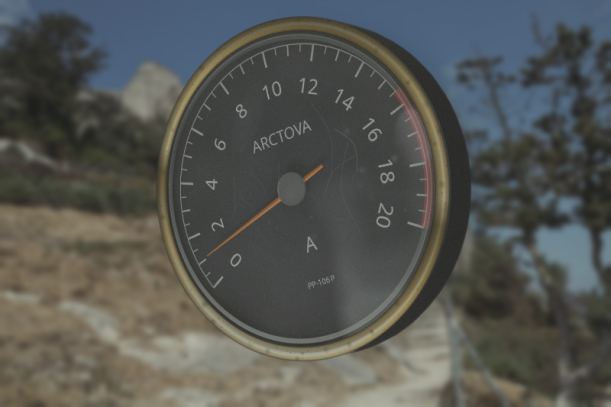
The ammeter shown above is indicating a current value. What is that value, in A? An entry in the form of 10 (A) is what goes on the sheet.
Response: 1 (A)
